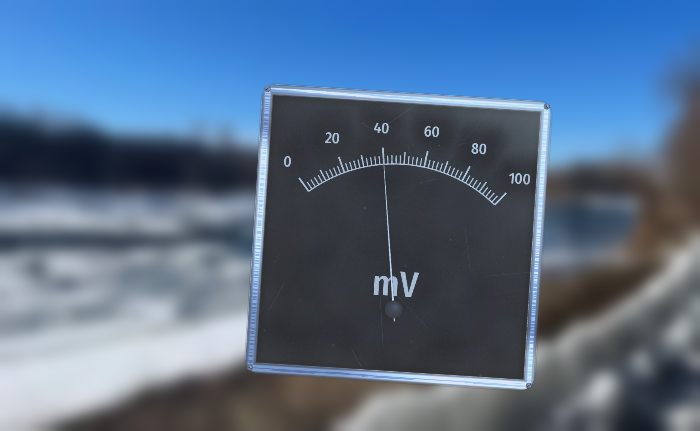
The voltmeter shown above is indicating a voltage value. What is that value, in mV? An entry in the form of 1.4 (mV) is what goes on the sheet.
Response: 40 (mV)
